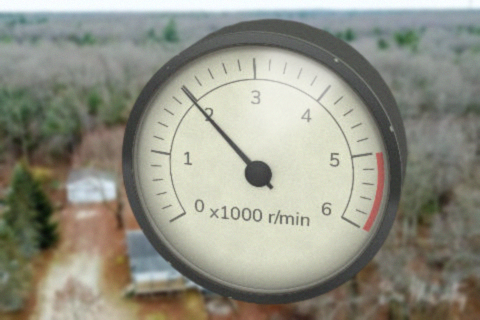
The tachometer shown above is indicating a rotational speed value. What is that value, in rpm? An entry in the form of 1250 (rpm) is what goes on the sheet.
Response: 2000 (rpm)
